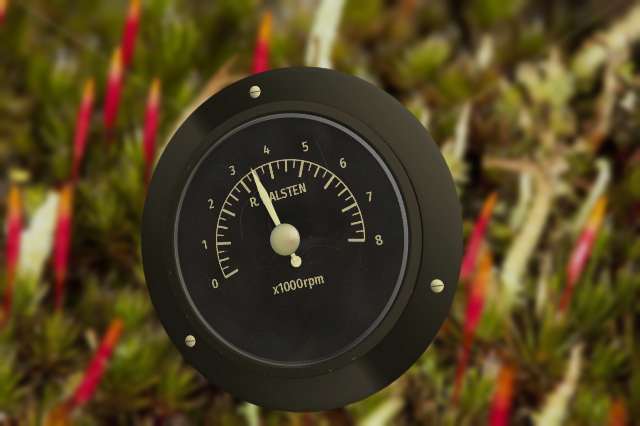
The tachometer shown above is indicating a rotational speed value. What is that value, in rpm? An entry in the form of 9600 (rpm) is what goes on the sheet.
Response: 3500 (rpm)
